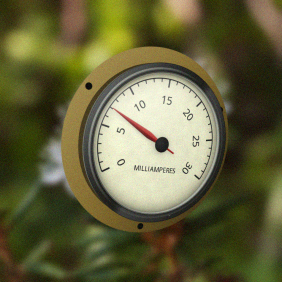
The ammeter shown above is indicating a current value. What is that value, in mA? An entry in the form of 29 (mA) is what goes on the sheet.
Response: 7 (mA)
